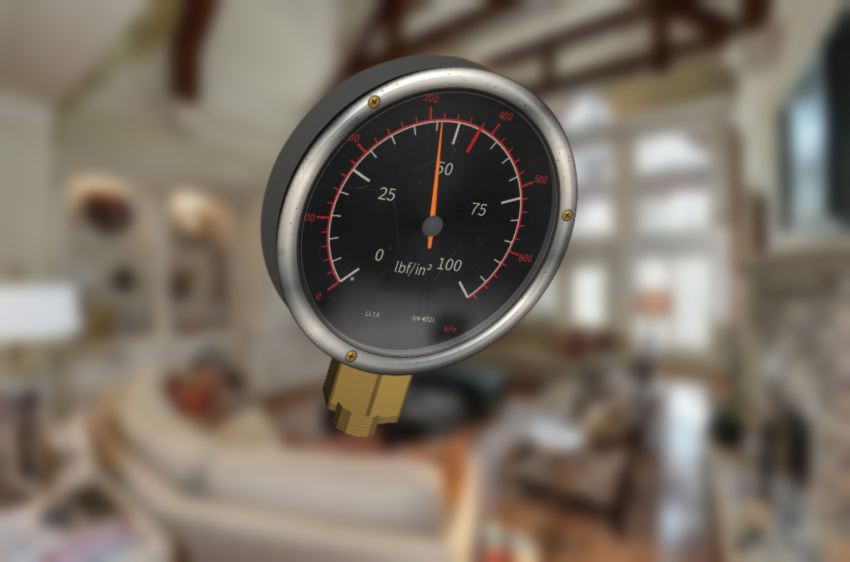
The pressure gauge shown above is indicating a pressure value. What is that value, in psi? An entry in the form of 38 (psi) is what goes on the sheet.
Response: 45 (psi)
